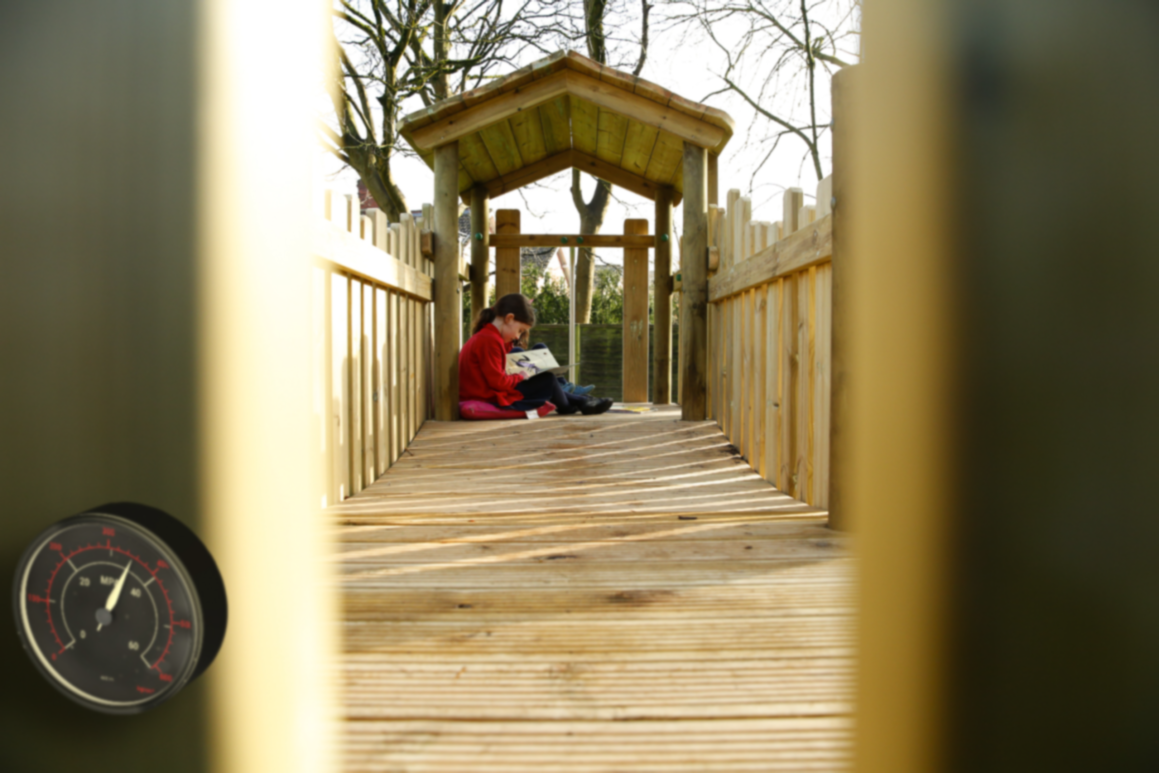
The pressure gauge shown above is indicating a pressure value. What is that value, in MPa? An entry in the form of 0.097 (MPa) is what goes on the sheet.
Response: 35 (MPa)
